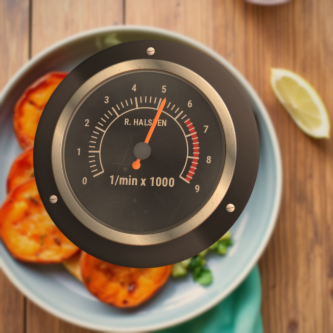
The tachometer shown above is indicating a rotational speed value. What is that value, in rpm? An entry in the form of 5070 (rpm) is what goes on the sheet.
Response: 5200 (rpm)
